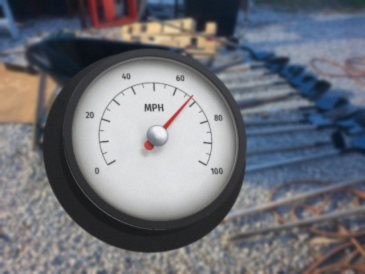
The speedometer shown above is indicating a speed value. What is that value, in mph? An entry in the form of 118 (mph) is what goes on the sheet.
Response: 67.5 (mph)
